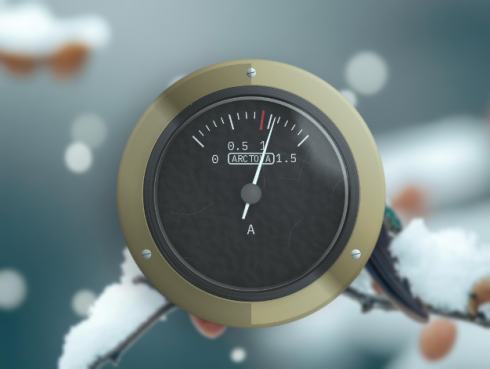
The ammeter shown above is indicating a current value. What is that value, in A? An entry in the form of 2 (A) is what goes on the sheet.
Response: 1.05 (A)
